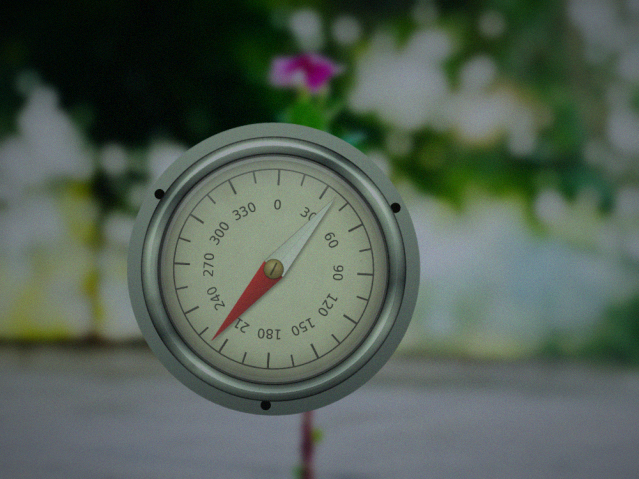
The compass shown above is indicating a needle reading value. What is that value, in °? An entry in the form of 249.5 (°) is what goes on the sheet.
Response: 217.5 (°)
